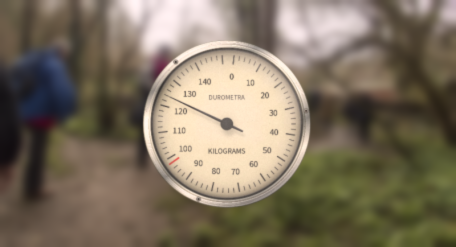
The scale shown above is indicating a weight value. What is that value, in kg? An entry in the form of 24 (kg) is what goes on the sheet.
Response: 124 (kg)
